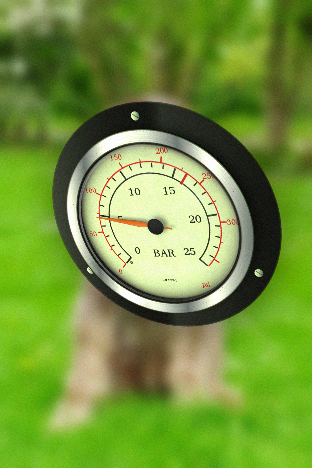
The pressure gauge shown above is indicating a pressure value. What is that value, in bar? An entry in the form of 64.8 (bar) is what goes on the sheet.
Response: 5 (bar)
